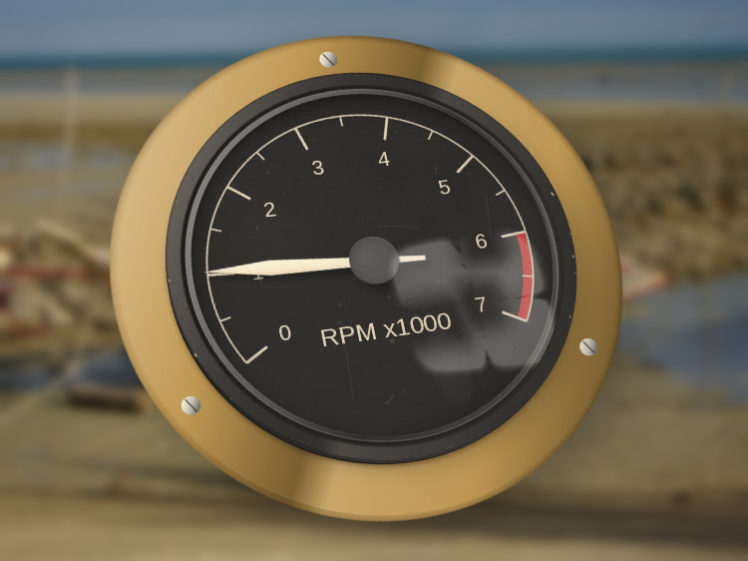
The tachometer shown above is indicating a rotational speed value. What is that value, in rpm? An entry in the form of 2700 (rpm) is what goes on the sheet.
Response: 1000 (rpm)
